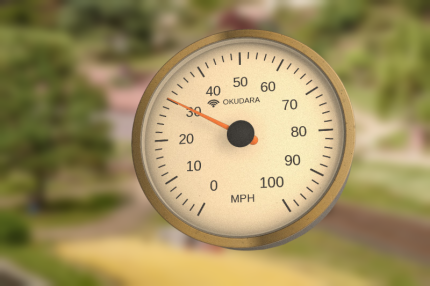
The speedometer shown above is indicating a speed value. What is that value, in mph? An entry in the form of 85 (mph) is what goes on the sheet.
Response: 30 (mph)
